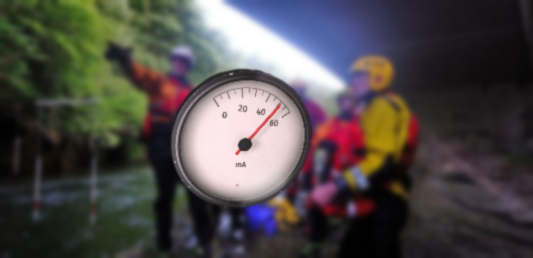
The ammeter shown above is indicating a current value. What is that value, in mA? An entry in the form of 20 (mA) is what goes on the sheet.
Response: 50 (mA)
